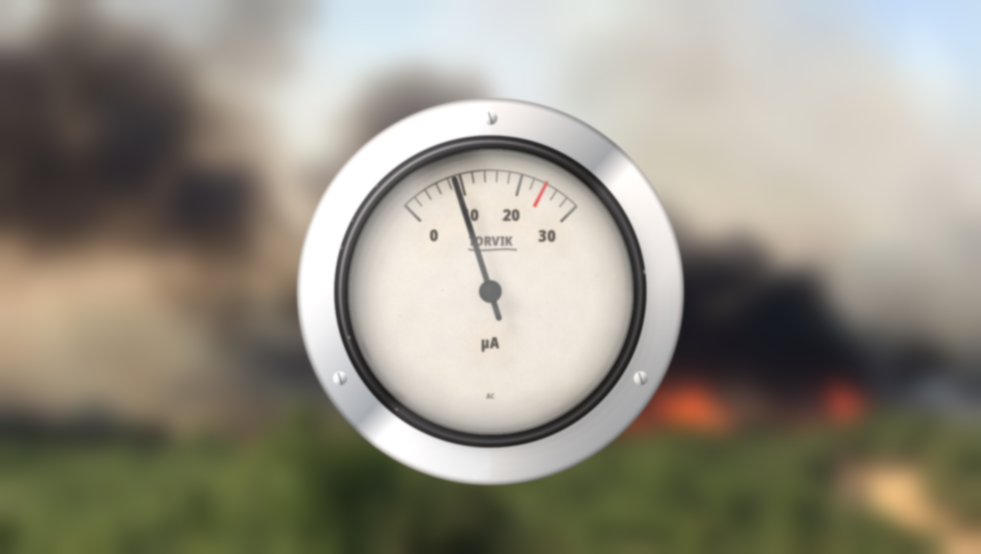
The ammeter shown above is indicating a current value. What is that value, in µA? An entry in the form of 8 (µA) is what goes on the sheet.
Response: 9 (µA)
